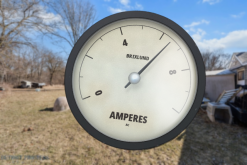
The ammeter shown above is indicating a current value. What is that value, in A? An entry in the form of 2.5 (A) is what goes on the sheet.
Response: 6.5 (A)
